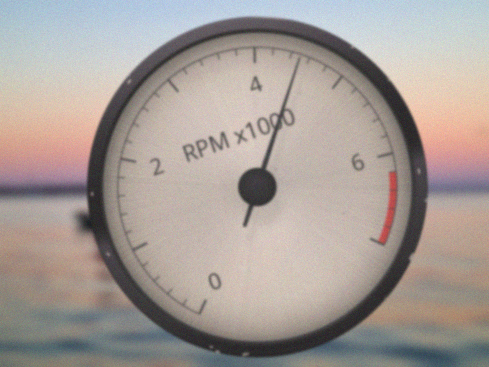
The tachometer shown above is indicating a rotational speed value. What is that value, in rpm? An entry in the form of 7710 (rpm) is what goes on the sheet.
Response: 4500 (rpm)
